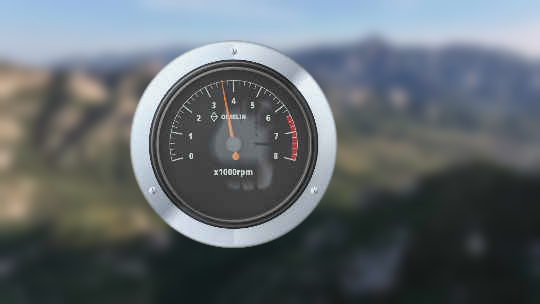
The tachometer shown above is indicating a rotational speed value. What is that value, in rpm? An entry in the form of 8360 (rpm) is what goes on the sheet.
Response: 3600 (rpm)
